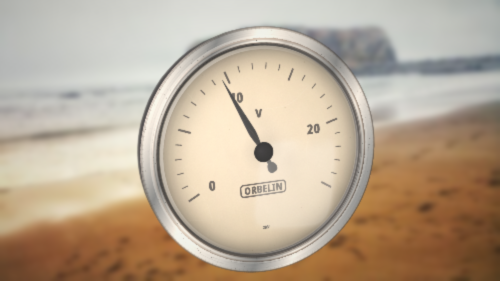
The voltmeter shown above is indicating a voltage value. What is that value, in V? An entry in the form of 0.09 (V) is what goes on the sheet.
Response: 9.5 (V)
